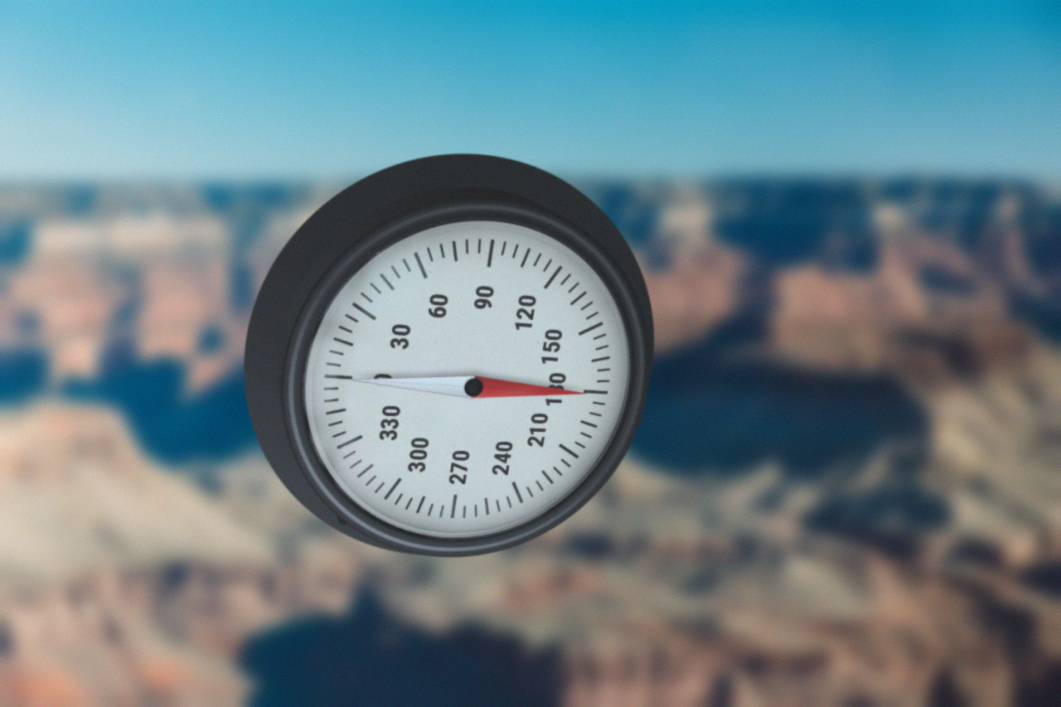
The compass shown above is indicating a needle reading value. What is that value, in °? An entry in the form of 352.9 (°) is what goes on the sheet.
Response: 180 (°)
